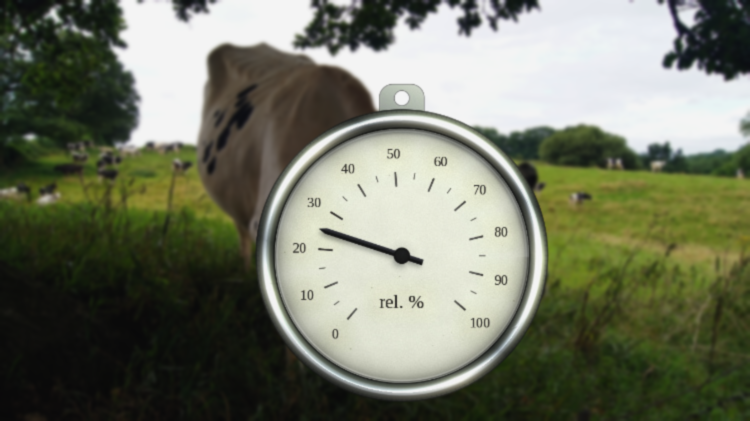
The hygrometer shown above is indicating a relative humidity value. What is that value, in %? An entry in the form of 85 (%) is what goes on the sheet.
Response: 25 (%)
